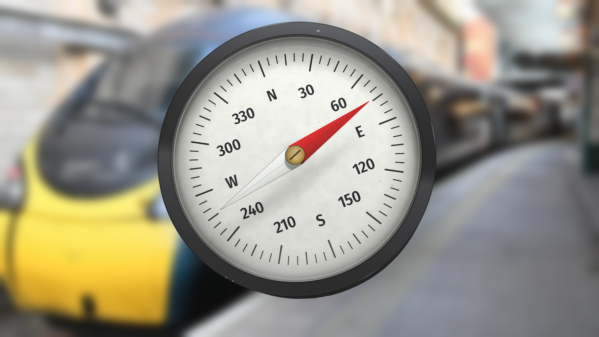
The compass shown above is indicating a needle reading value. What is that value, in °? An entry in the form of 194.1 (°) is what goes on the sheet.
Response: 75 (°)
